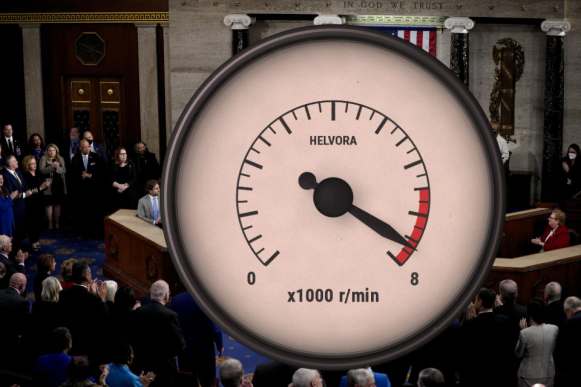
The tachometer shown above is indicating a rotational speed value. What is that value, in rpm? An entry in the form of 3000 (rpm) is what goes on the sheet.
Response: 7625 (rpm)
